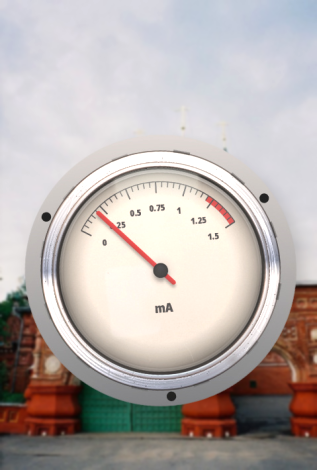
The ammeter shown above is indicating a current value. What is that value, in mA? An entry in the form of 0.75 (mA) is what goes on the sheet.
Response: 0.2 (mA)
